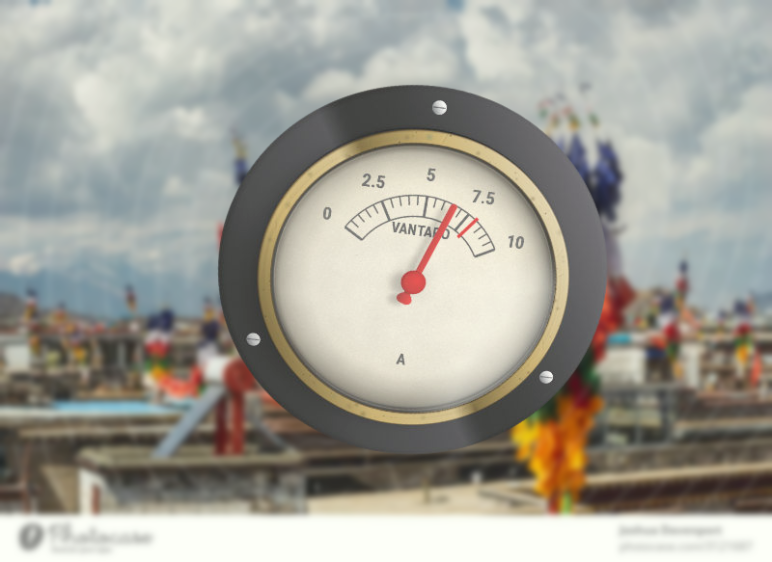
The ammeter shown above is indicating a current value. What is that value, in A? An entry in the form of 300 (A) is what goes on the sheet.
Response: 6.5 (A)
